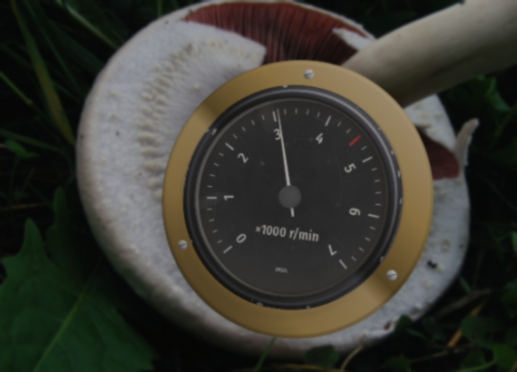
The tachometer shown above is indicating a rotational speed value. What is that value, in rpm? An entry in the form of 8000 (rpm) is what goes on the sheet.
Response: 3100 (rpm)
